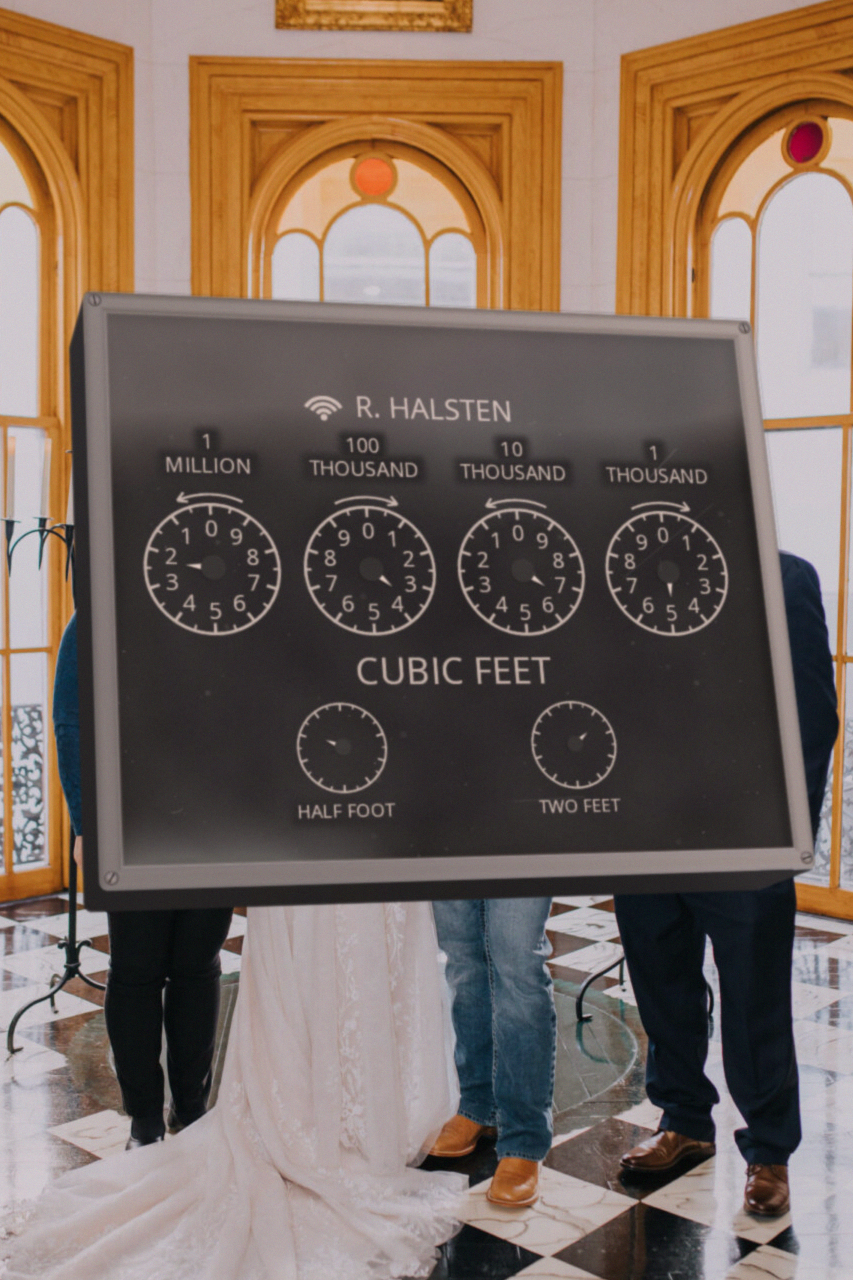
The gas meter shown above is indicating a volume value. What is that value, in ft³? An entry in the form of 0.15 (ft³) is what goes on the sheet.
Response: 236500 (ft³)
